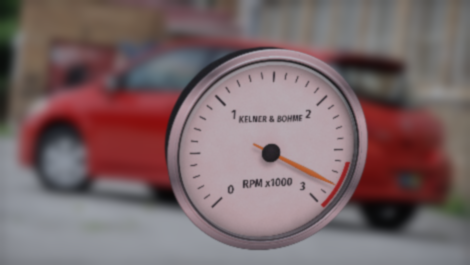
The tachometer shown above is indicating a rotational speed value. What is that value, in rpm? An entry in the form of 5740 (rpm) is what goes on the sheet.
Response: 2800 (rpm)
